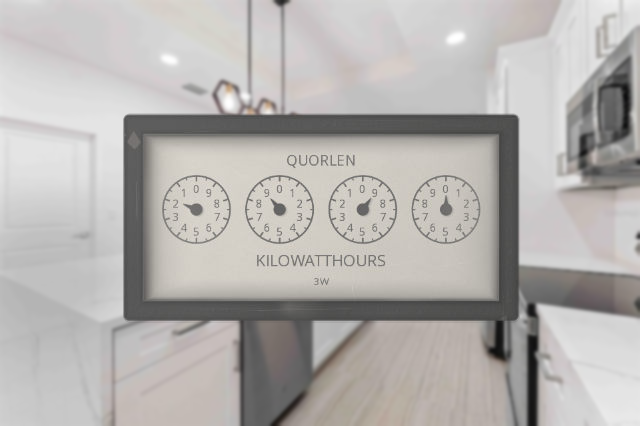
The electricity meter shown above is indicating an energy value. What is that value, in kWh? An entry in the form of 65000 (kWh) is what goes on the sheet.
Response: 1890 (kWh)
